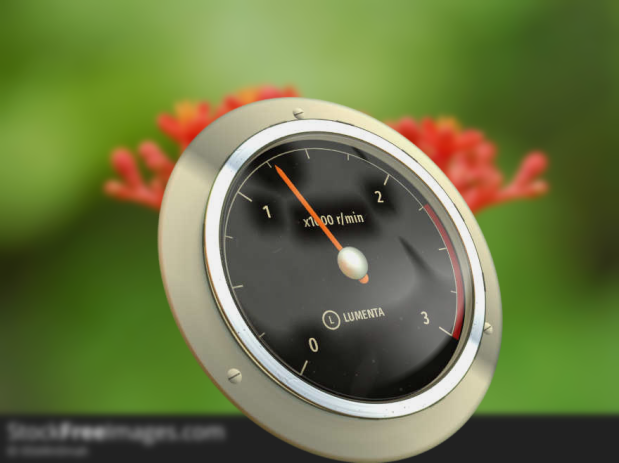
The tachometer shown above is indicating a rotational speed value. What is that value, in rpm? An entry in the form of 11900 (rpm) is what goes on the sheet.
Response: 1250 (rpm)
